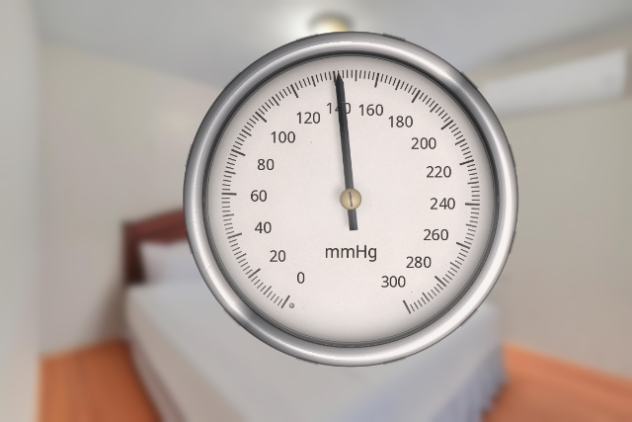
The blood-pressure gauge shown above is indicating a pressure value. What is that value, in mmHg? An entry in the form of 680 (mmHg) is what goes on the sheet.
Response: 142 (mmHg)
